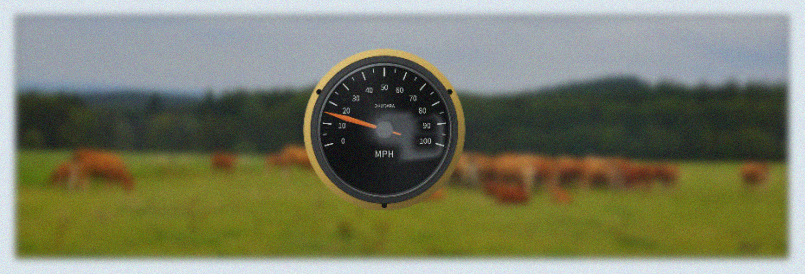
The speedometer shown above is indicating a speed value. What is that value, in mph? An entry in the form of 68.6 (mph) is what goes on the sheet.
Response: 15 (mph)
